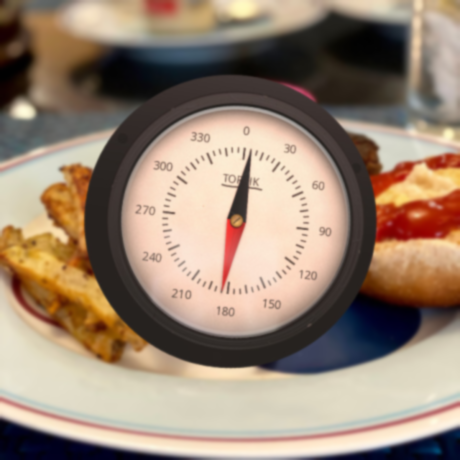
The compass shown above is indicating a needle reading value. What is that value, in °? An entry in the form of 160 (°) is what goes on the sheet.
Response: 185 (°)
